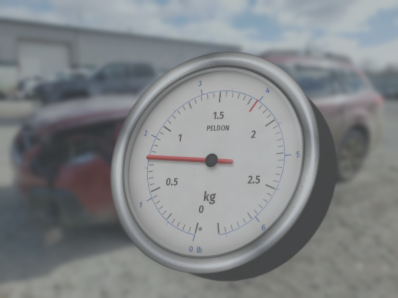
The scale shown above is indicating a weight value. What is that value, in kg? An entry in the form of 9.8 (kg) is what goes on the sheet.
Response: 0.75 (kg)
